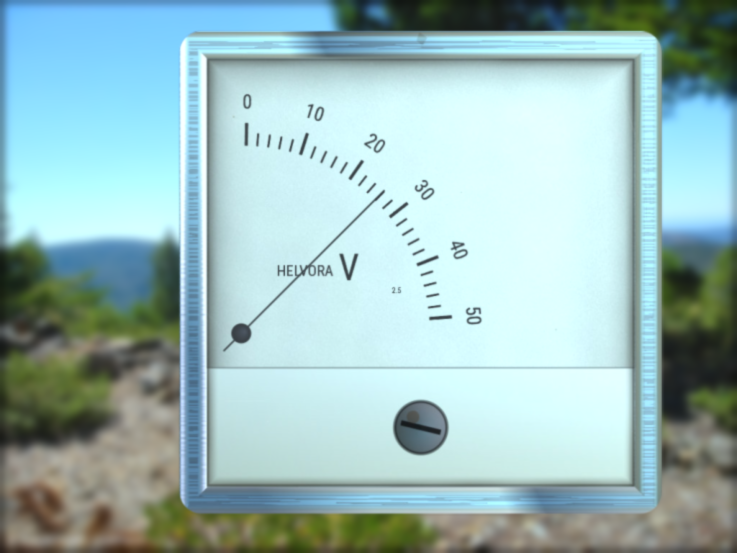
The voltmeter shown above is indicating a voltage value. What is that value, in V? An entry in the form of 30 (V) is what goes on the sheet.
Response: 26 (V)
